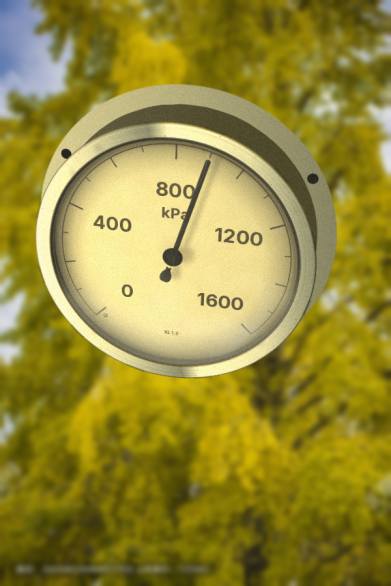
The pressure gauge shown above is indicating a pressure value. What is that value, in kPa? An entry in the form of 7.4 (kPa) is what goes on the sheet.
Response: 900 (kPa)
